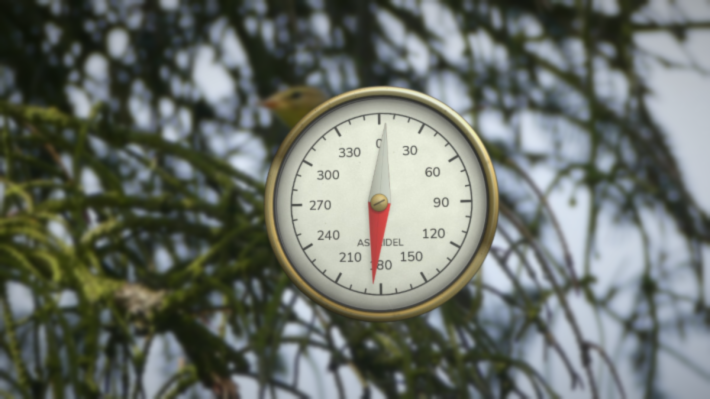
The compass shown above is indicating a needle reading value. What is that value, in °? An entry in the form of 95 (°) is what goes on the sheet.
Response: 185 (°)
